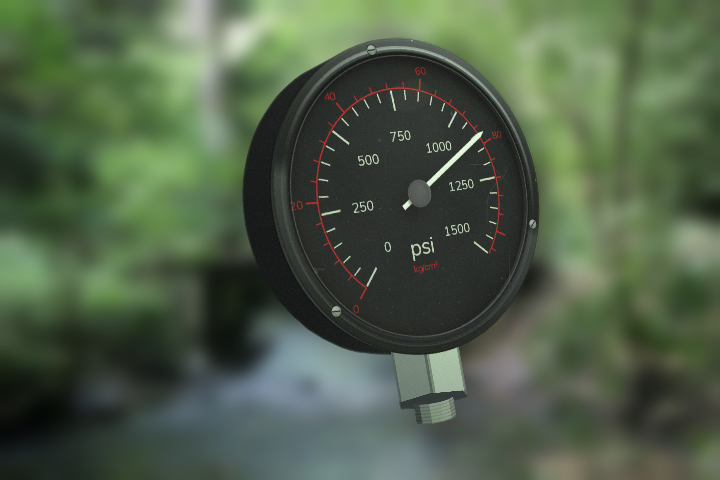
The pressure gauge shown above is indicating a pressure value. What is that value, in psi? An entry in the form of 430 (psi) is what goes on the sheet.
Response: 1100 (psi)
